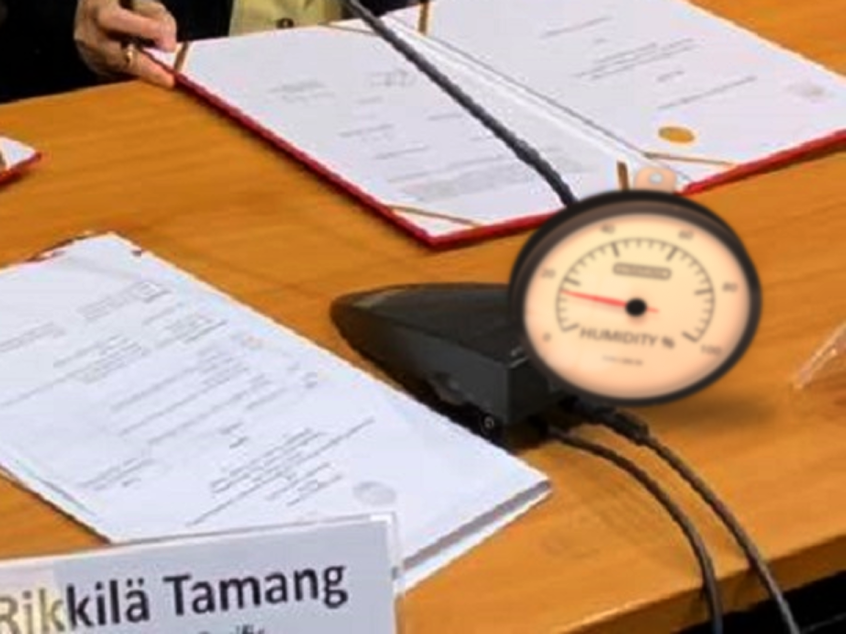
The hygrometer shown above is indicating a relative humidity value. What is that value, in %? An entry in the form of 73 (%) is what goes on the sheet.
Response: 16 (%)
